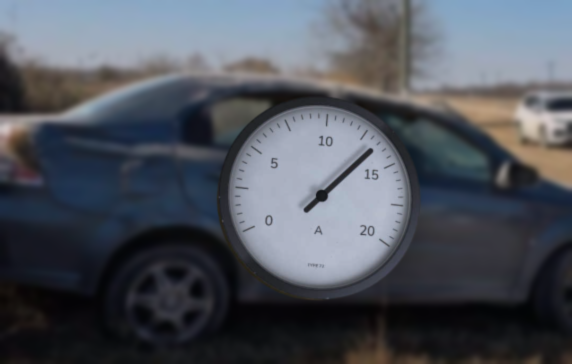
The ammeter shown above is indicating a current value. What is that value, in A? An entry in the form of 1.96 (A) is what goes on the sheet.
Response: 13.5 (A)
